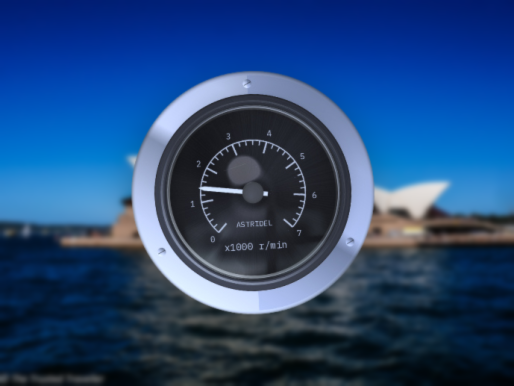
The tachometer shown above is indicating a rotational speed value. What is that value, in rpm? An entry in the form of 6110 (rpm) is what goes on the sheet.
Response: 1400 (rpm)
